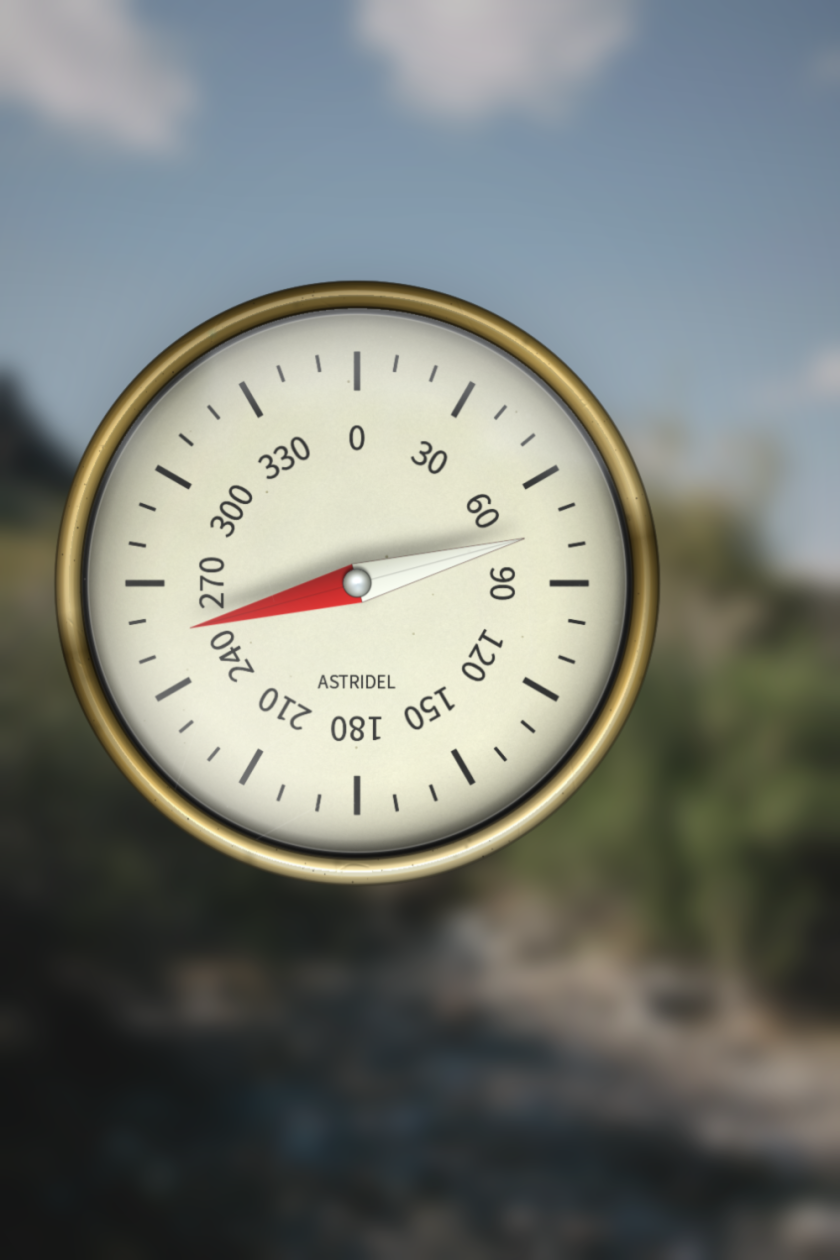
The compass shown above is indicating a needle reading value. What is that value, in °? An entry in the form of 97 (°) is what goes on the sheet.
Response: 255 (°)
